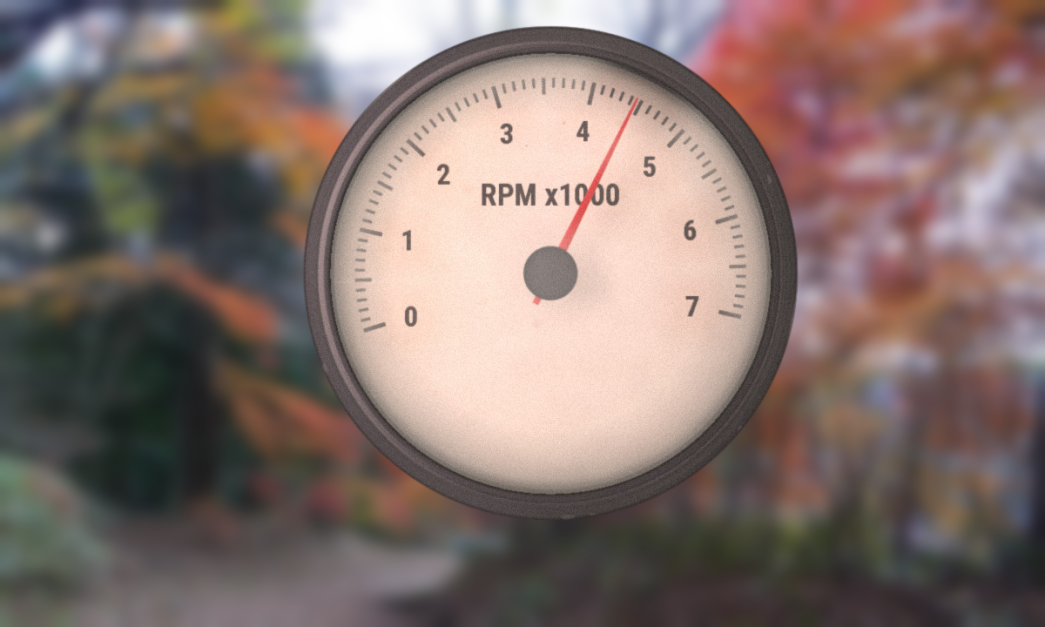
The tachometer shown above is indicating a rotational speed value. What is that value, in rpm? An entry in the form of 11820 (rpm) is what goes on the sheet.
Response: 4450 (rpm)
